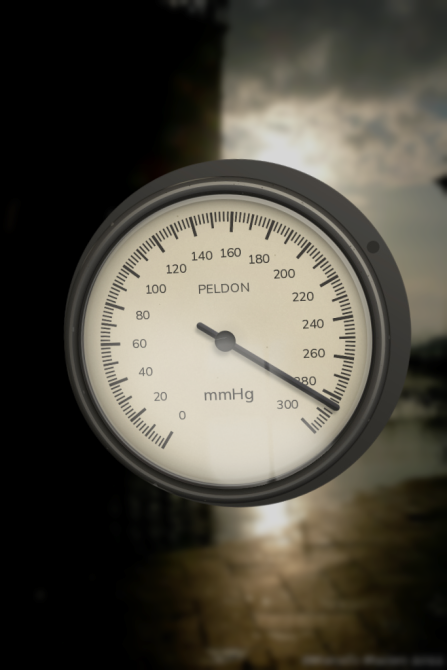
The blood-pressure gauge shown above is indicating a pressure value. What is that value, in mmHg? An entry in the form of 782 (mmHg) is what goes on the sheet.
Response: 284 (mmHg)
